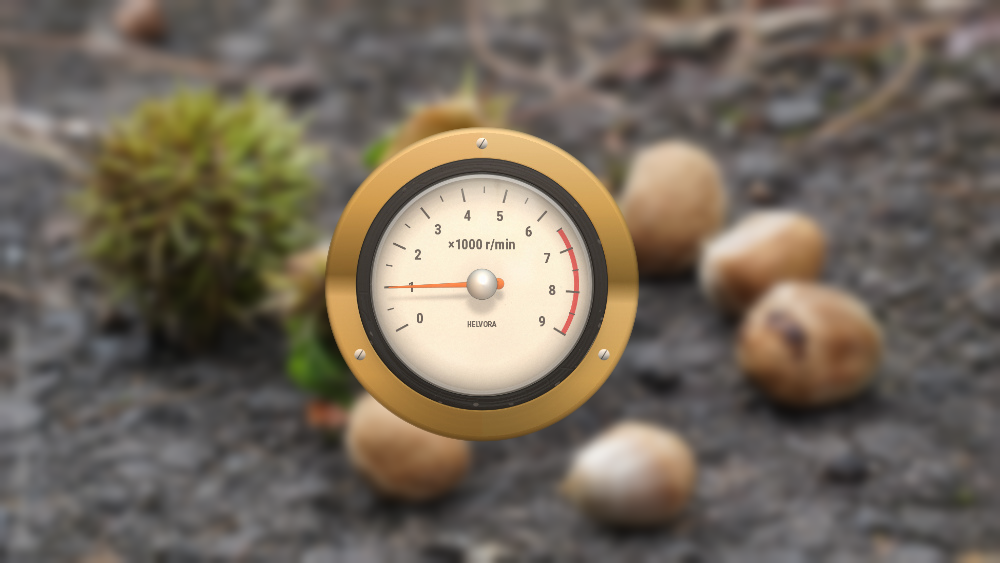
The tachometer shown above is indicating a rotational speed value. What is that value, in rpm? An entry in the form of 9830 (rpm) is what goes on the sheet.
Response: 1000 (rpm)
